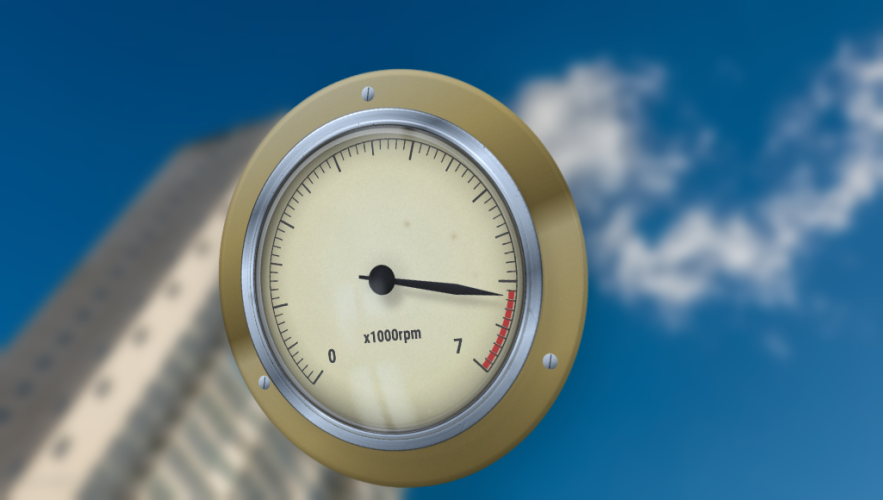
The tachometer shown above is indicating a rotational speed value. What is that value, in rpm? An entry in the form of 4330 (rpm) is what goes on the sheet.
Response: 6150 (rpm)
